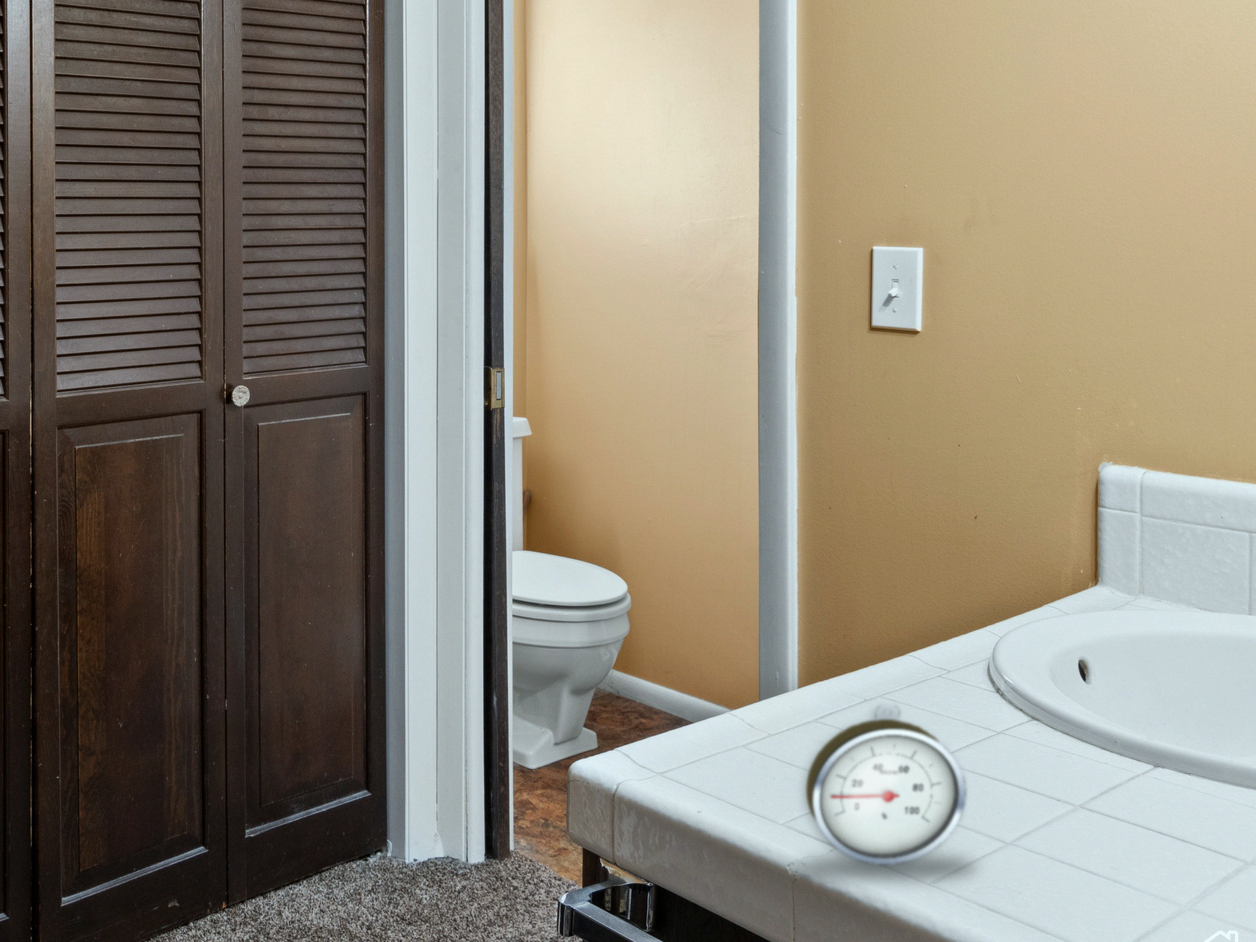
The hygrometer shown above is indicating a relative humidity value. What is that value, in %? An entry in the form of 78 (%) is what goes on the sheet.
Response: 10 (%)
